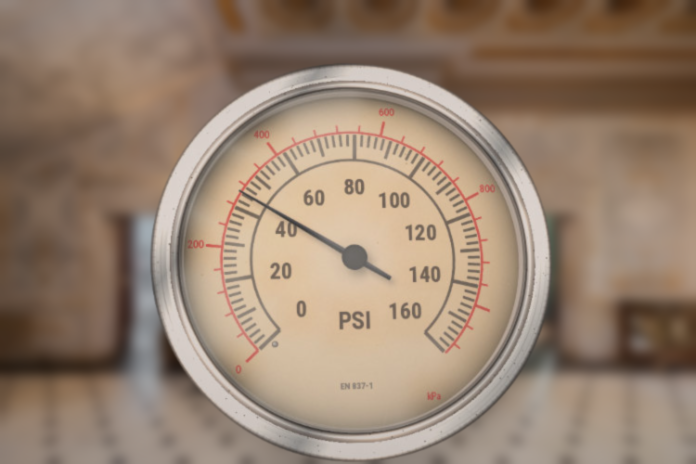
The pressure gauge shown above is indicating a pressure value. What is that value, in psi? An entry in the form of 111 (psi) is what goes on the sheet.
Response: 44 (psi)
